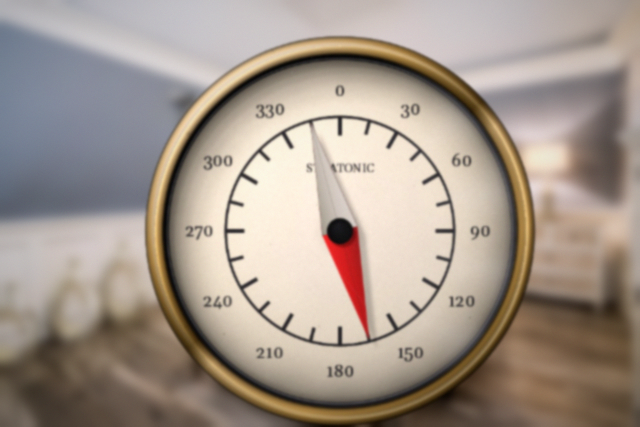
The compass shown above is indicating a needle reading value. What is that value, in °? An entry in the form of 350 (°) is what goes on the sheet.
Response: 165 (°)
